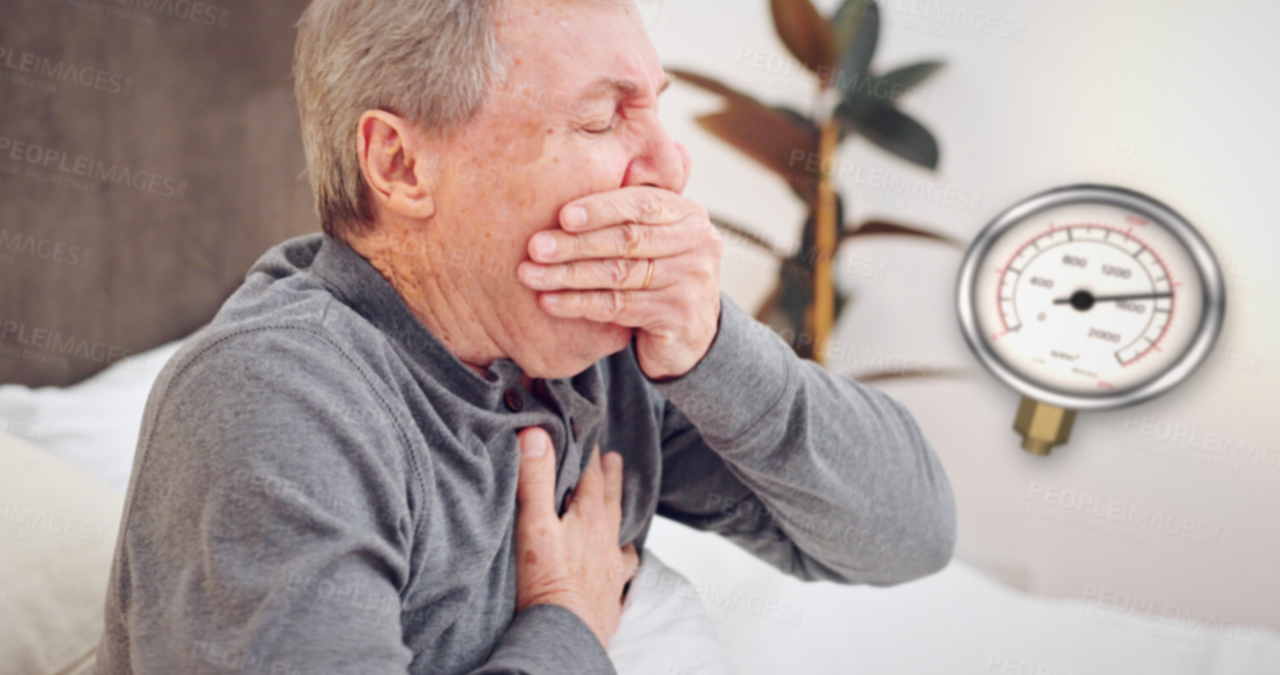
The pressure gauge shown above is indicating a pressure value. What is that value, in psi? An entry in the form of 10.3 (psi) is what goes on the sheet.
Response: 1500 (psi)
